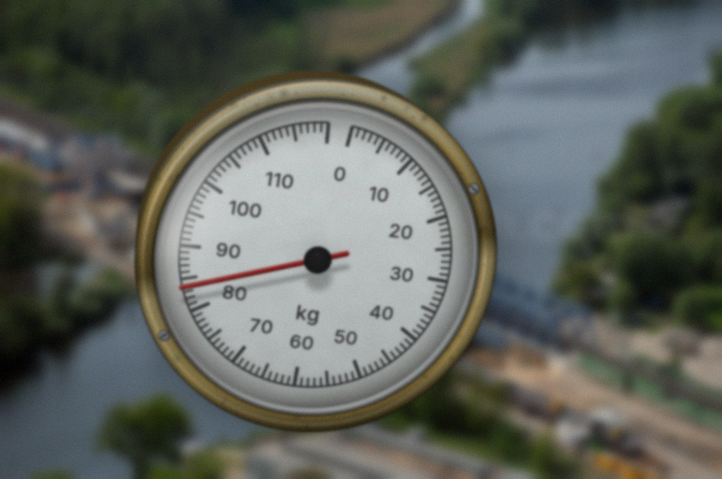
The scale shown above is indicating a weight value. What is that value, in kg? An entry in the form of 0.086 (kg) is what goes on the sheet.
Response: 84 (kg)
